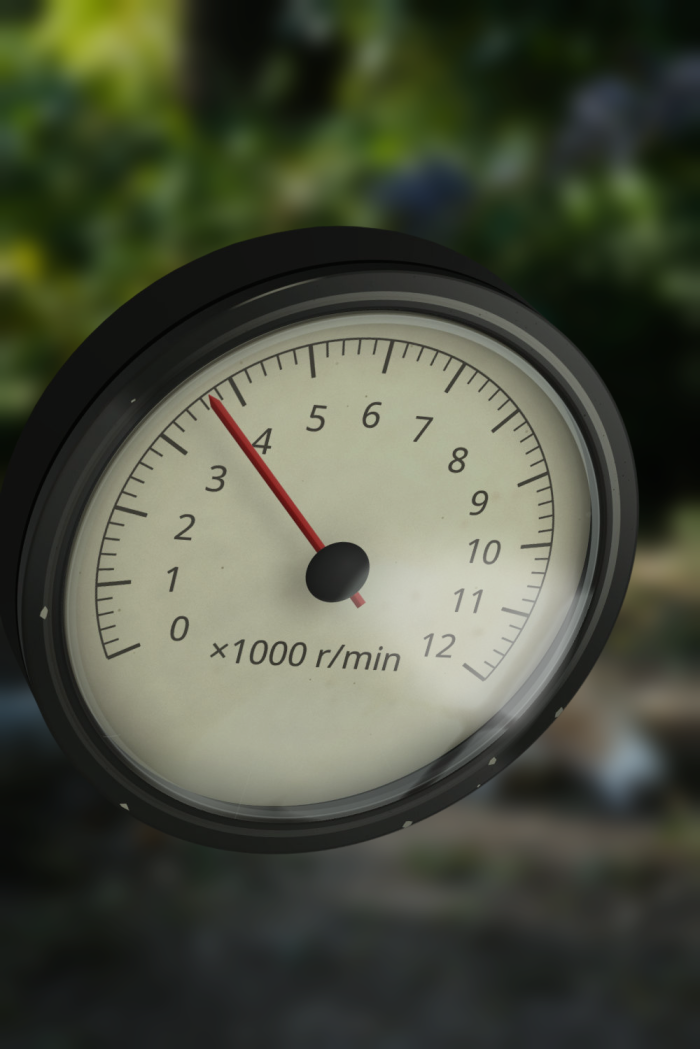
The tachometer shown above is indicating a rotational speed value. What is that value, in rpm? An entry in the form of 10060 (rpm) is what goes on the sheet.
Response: 3700 (rpm)
